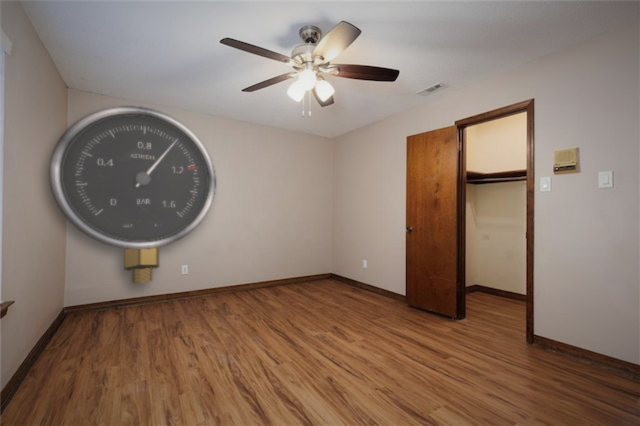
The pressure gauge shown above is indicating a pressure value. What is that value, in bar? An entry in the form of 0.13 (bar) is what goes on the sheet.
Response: 1 (bar)
